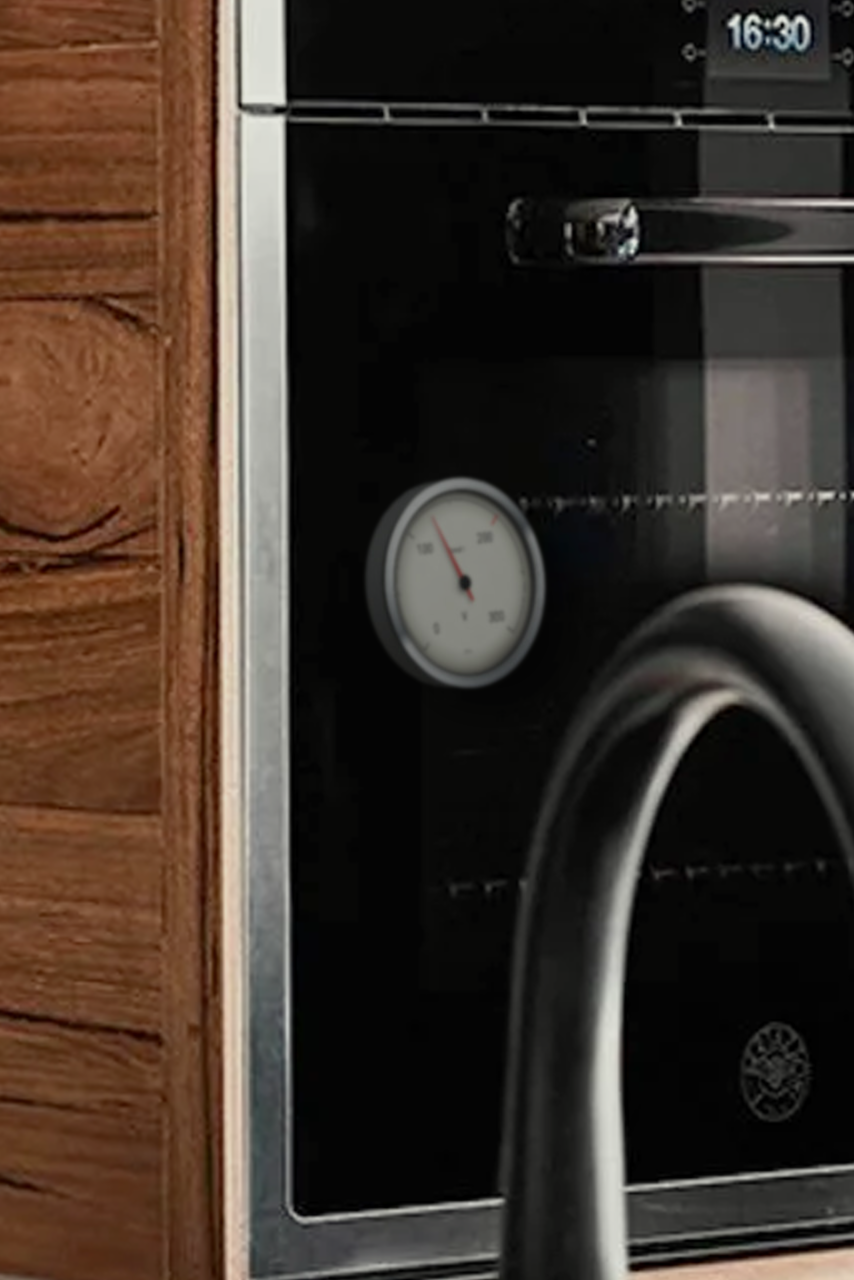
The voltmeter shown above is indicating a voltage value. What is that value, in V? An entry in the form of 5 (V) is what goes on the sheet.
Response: 125 (V)
